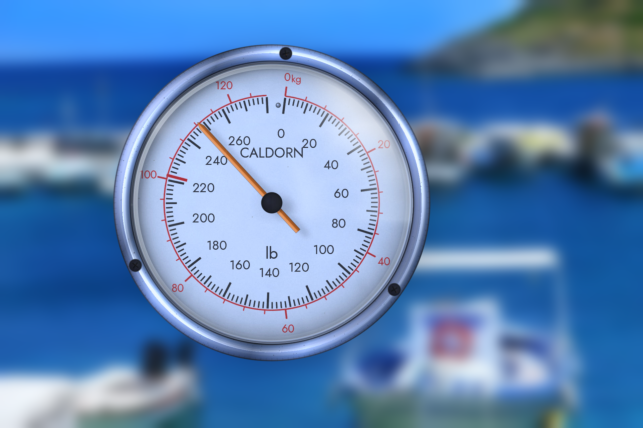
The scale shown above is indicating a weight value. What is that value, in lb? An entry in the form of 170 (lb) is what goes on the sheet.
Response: 248 (lb)
